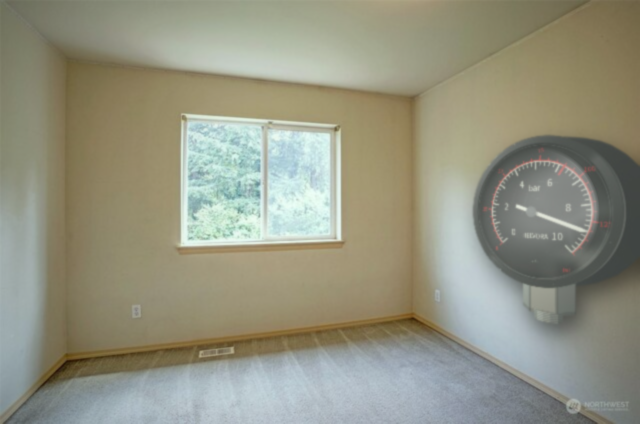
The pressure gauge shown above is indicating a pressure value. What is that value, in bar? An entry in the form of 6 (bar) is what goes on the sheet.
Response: 9 (bar)
